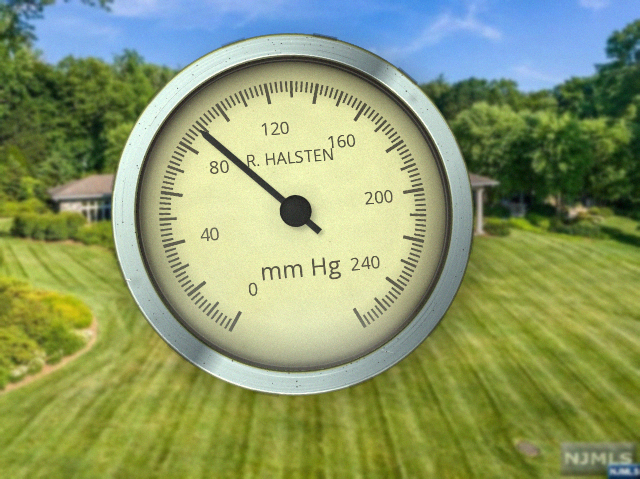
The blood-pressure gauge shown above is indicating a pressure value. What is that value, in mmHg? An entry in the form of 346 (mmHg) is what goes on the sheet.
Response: 88 (mmHg)
